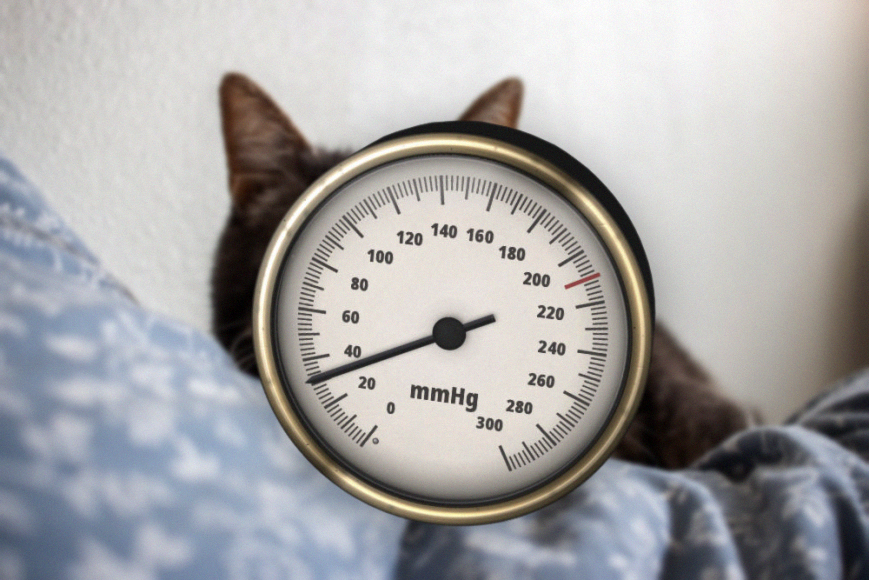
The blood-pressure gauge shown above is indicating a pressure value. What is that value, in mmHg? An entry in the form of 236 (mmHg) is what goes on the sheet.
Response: 32 (mmHg)
